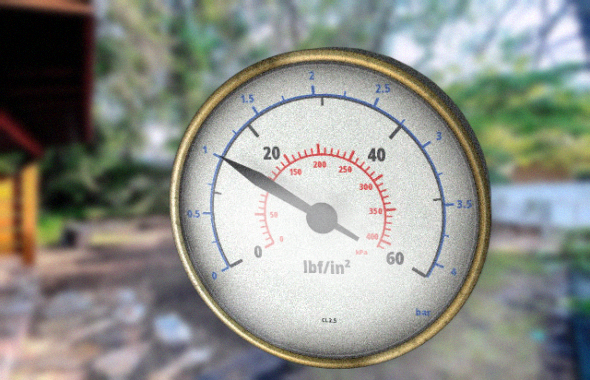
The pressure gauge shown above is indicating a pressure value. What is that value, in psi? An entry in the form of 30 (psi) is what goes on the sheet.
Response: 15 (psi)
